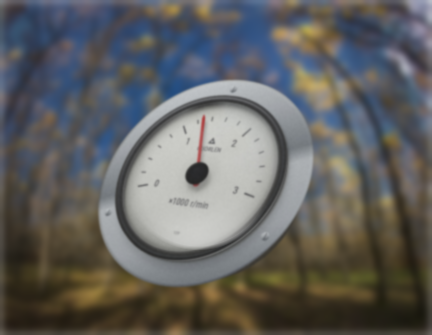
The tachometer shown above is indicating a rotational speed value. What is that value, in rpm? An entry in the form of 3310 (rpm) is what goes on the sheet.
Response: 1300 (rpm)
